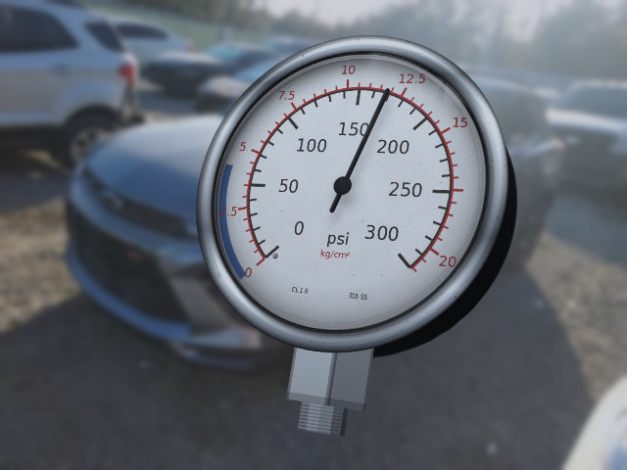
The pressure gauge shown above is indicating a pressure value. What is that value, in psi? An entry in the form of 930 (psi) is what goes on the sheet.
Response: 170 (psi)
